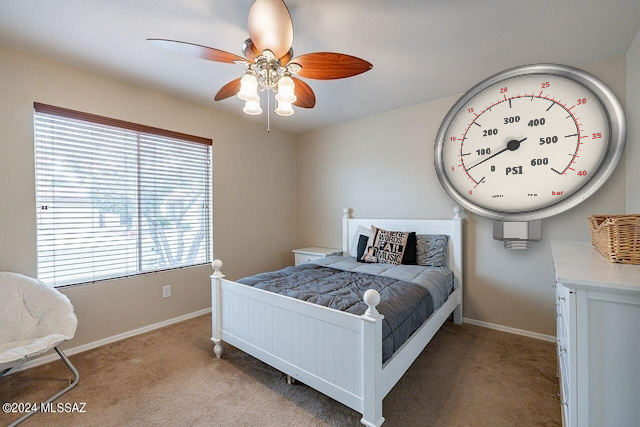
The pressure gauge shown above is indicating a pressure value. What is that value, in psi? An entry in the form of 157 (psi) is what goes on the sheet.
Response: 50 (psi)
